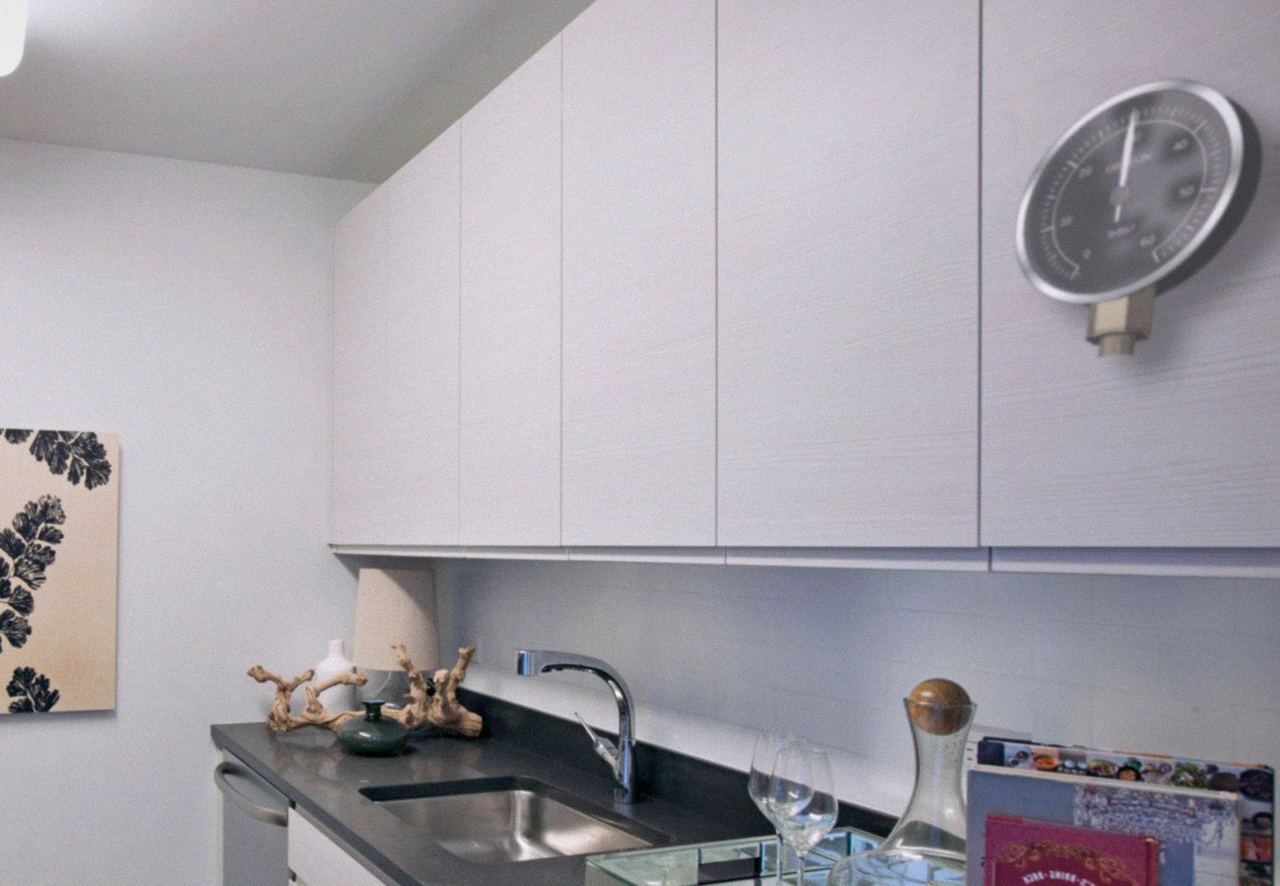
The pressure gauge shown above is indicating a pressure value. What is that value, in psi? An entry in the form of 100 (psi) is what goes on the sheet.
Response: 30 (psi)
